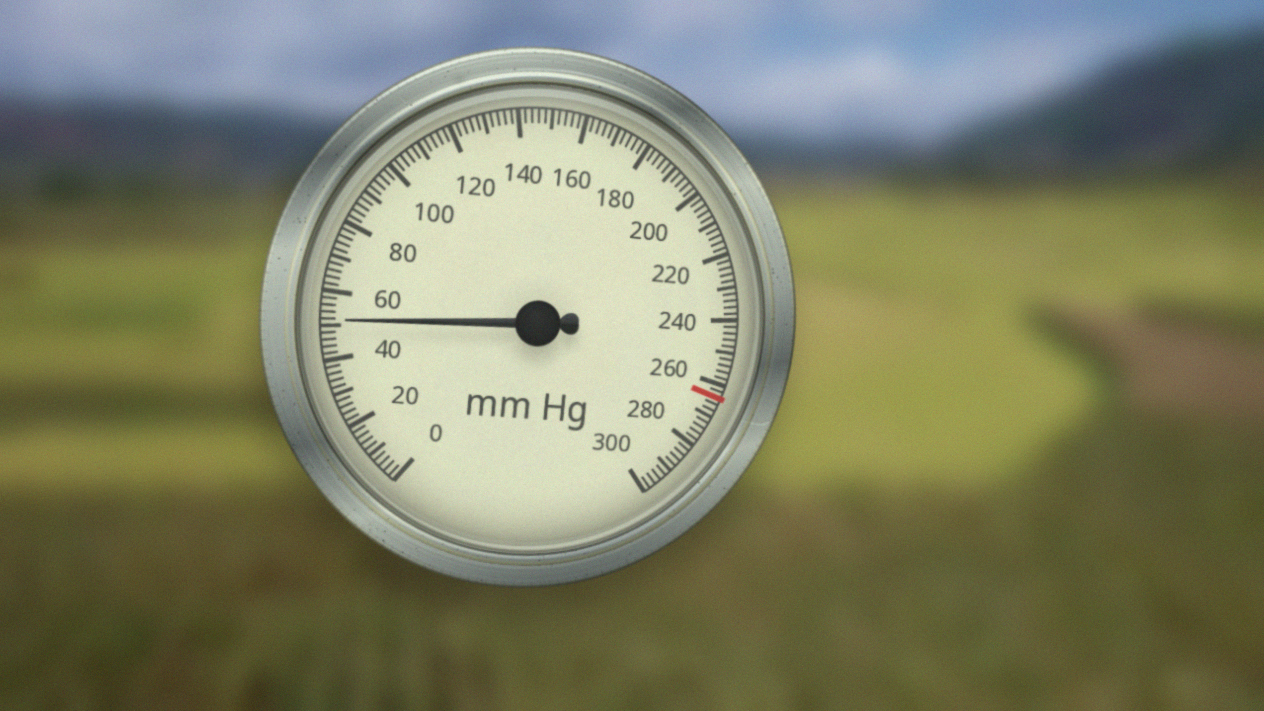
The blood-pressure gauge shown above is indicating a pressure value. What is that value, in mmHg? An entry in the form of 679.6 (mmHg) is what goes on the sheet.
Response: 52 (mmHg)
